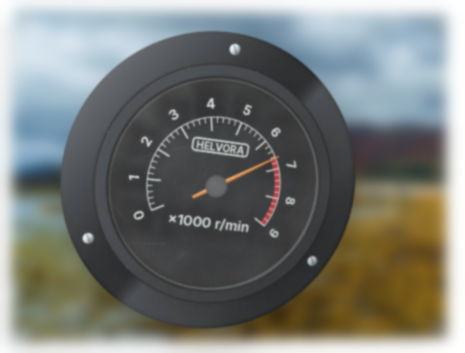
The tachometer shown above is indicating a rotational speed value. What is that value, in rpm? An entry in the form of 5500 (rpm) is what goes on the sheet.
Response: 6600 (rpm)
